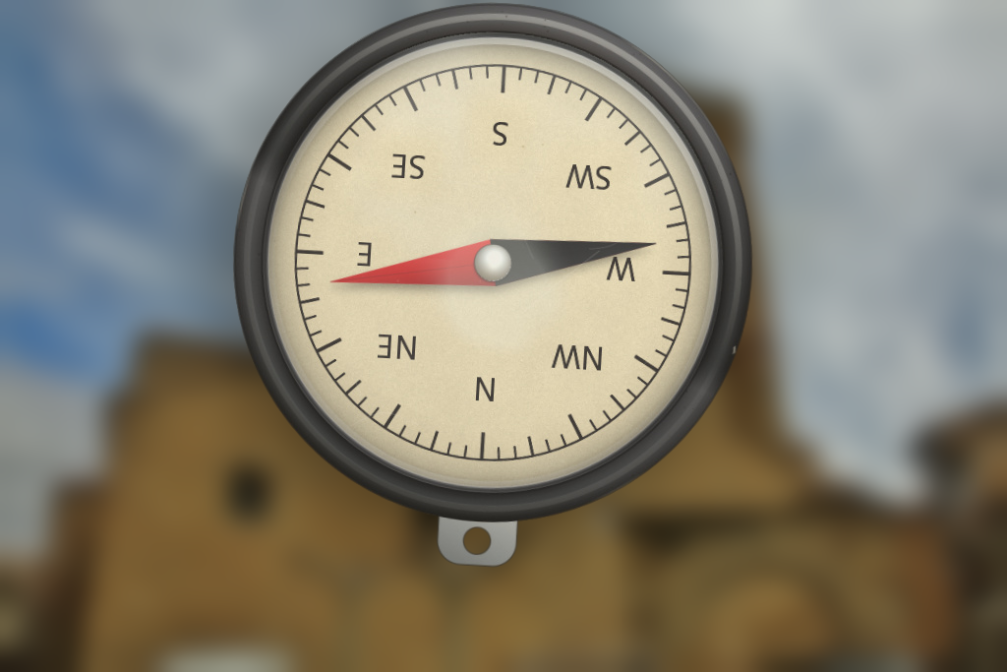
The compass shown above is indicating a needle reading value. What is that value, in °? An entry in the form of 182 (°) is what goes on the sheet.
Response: 80 (°)
